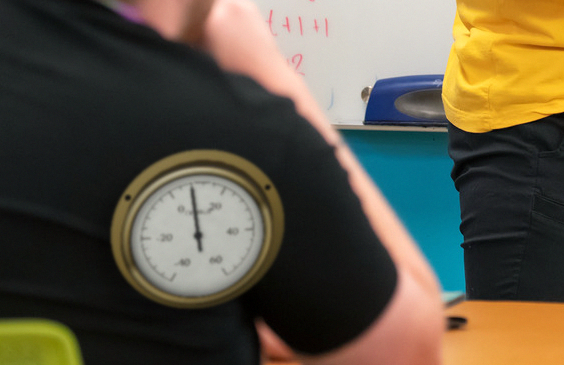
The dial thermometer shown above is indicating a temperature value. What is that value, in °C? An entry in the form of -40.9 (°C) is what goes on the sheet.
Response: 8 (°C)
